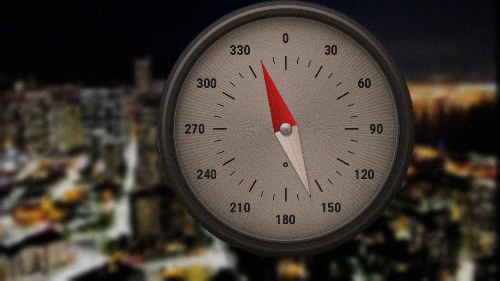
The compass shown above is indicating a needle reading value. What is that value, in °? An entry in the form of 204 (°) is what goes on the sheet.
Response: 340 (°)
